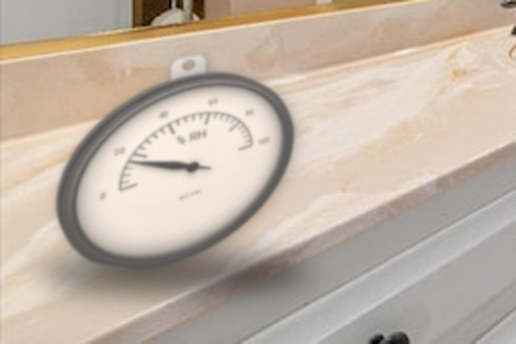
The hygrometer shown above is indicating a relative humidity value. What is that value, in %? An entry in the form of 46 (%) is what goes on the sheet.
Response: 16 (%)
